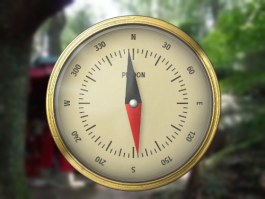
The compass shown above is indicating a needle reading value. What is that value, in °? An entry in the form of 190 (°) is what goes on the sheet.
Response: 175 (°)
